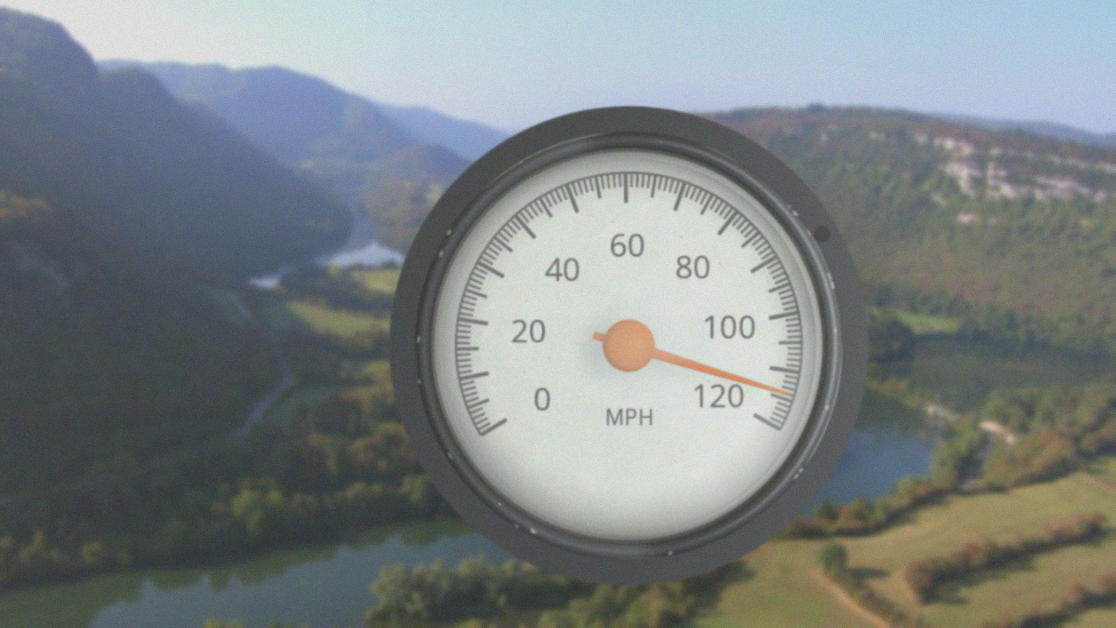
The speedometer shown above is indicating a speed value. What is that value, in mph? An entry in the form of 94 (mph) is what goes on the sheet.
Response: 114 (mph)
